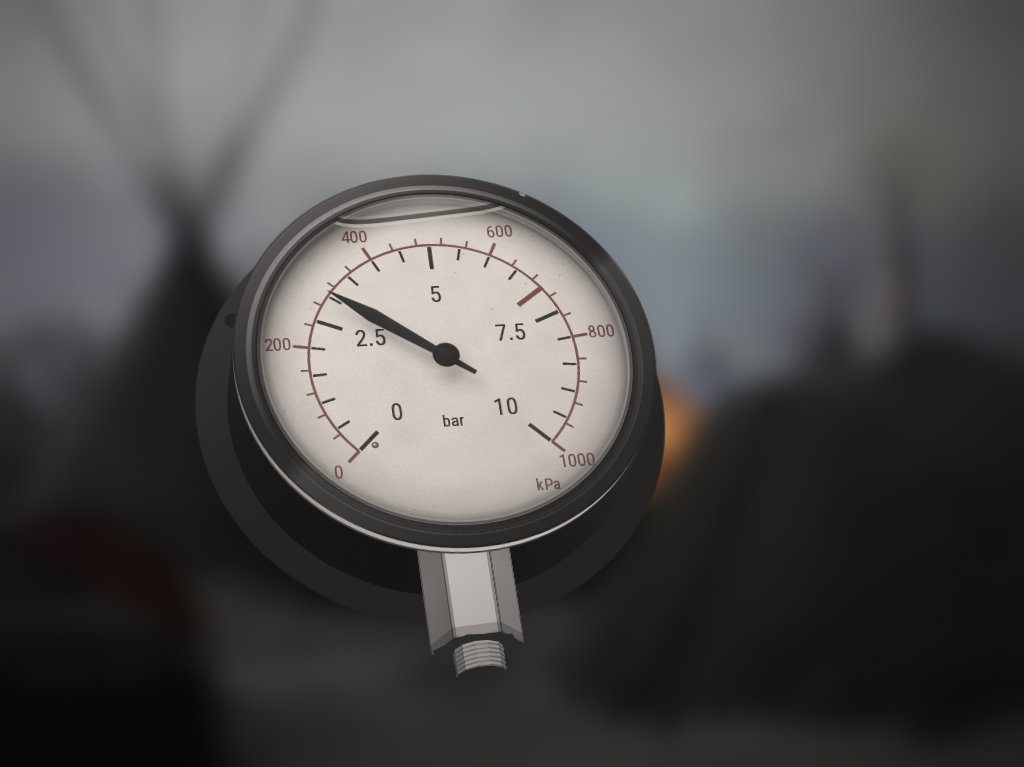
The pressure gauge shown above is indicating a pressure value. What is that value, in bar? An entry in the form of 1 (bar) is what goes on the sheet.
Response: 3 (bar)
